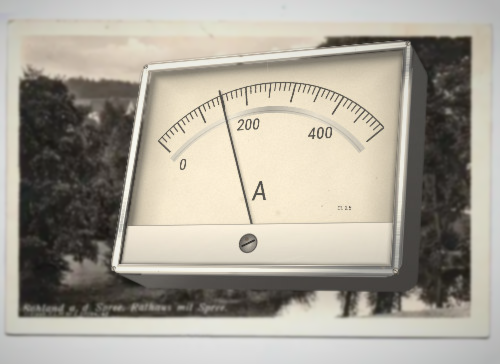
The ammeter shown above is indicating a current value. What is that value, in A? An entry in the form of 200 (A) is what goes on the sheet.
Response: 150 (A)
